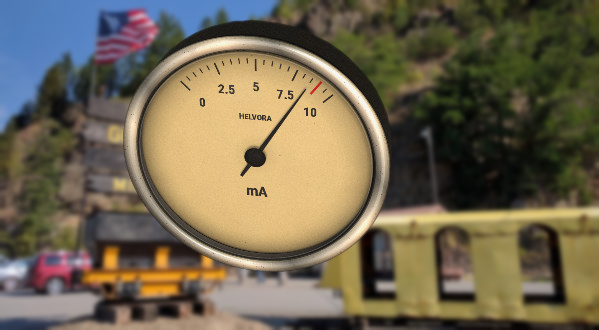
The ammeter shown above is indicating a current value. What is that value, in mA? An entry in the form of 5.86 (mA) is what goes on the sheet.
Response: 8.5 (mA)
